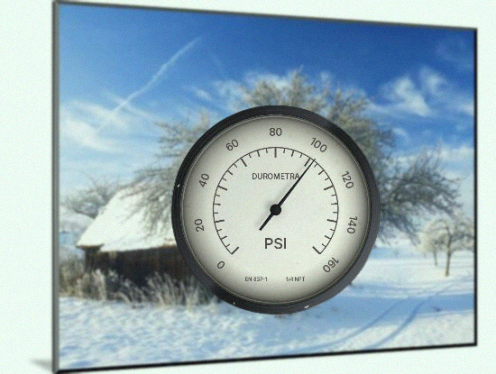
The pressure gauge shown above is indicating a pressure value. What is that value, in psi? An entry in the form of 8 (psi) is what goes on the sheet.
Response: 102.5 (psi)
